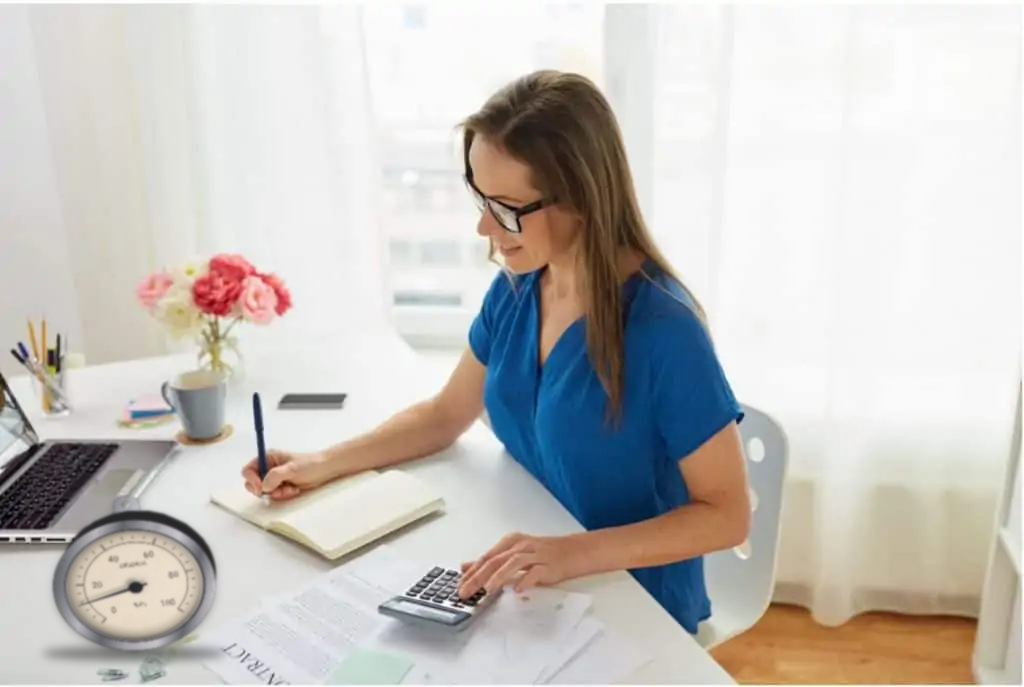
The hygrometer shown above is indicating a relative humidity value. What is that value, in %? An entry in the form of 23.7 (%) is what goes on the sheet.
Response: 12 (%)
